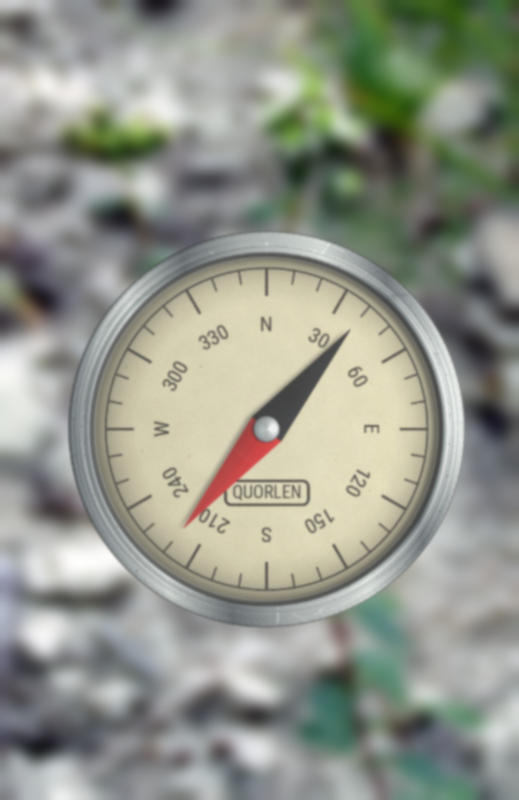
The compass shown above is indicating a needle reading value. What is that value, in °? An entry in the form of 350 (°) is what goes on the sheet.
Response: 220 (°)
